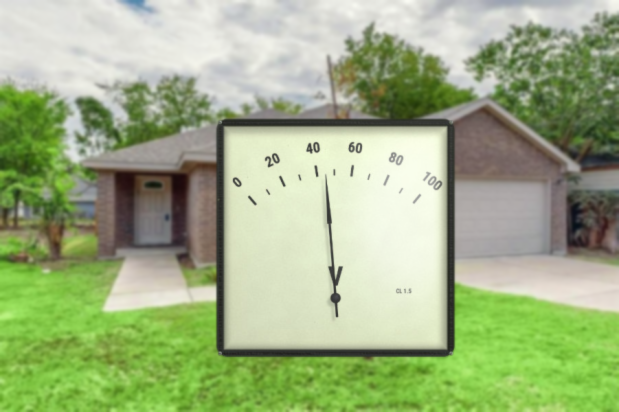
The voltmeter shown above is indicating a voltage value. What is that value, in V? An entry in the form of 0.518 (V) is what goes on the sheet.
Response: 45 (V)
